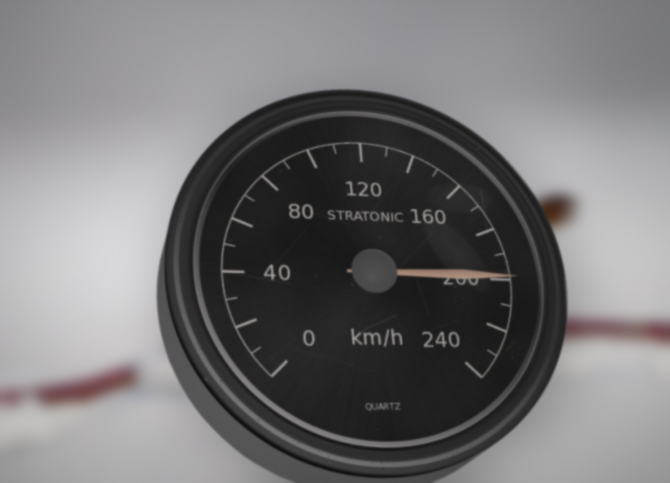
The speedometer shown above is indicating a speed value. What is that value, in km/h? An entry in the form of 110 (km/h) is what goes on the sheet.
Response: 200 (km/h)
